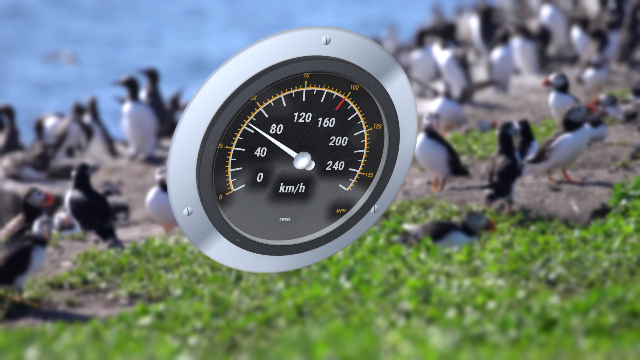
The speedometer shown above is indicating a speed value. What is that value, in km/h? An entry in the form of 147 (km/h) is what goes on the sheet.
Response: 65 (km/h)
